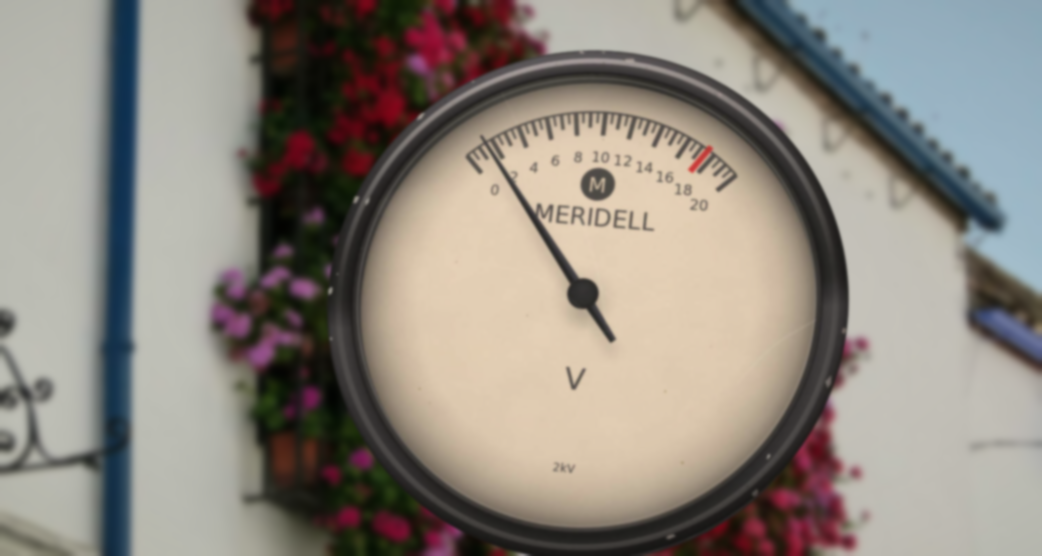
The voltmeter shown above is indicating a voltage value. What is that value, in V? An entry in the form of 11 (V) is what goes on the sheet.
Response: 1.5 (V)
